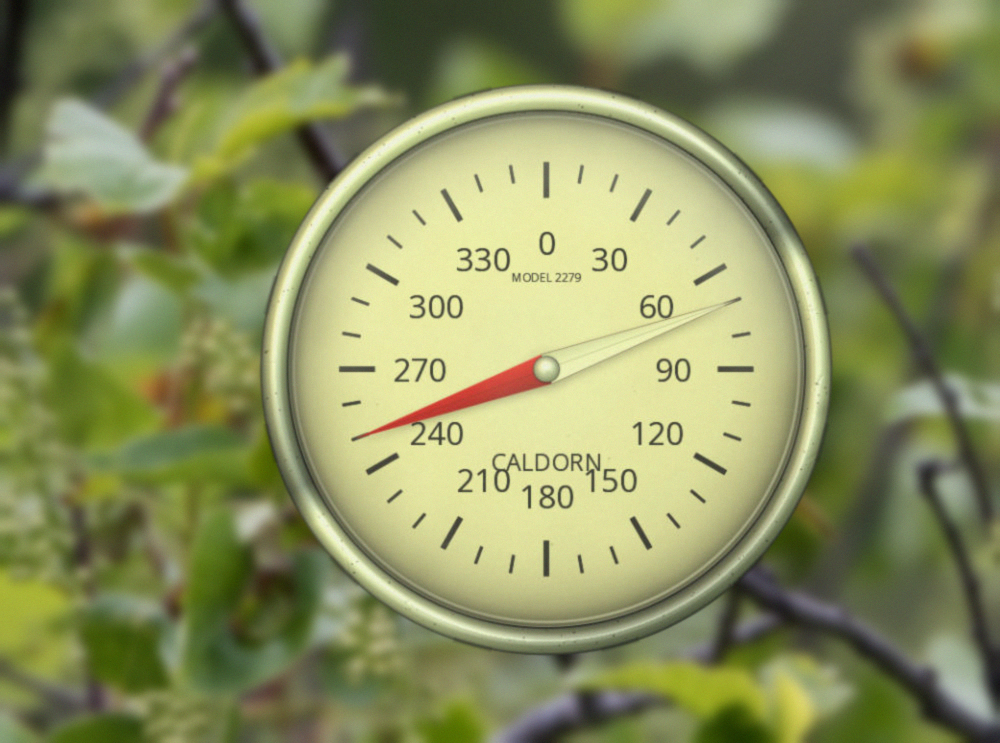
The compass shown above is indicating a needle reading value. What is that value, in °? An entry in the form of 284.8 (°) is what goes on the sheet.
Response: 250 (°)
